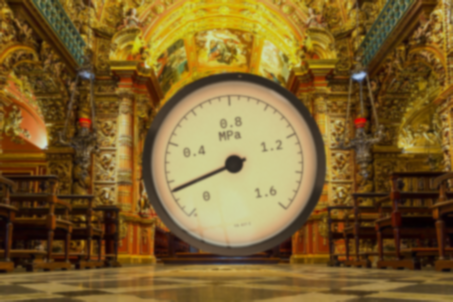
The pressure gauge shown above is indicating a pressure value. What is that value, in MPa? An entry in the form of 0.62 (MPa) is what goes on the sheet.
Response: 0.15 (MPa)
